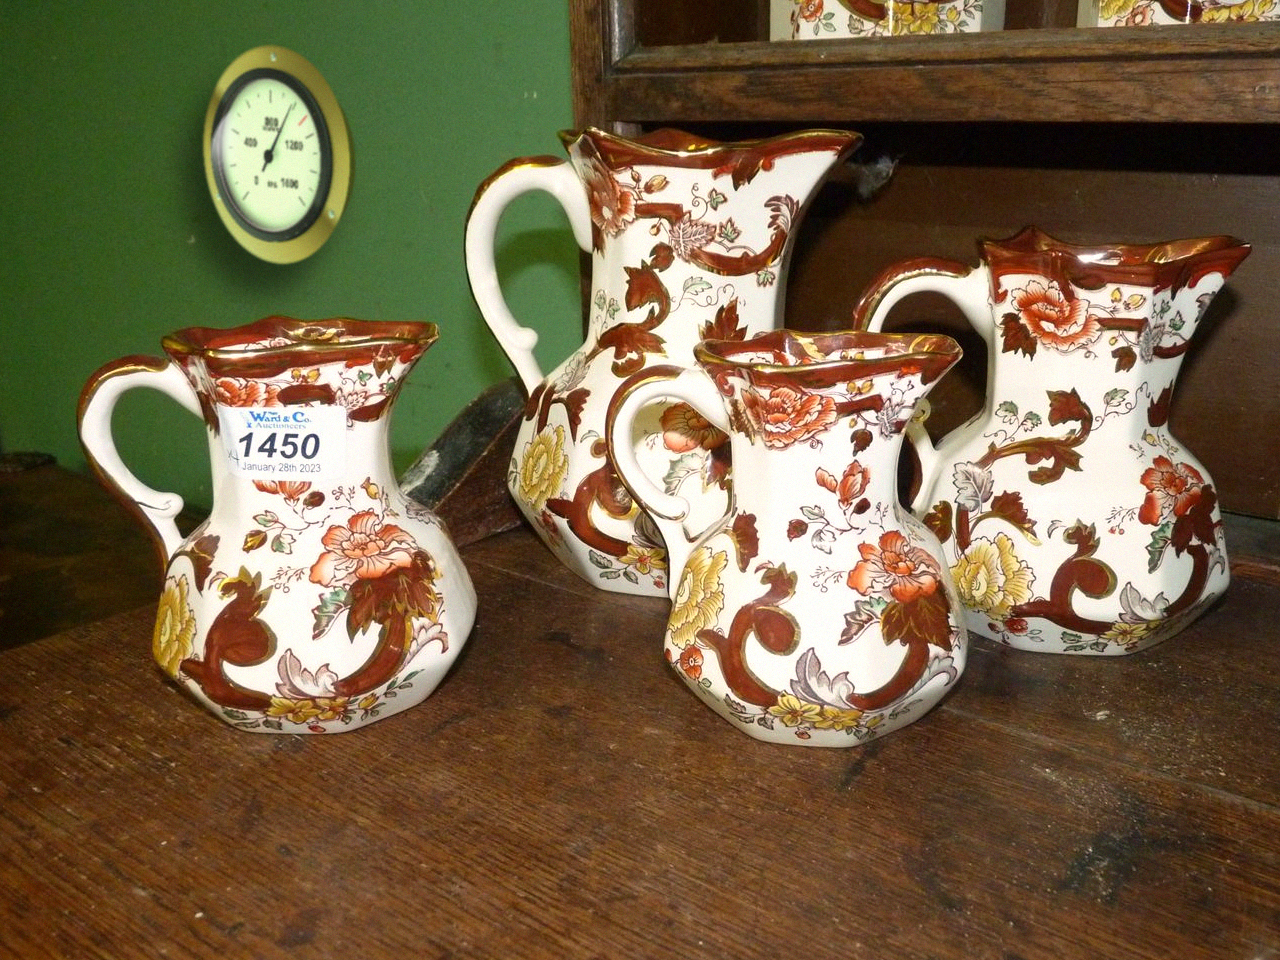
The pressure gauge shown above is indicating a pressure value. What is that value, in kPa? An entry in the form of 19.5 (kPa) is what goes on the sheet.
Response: 1000 (kPa)
